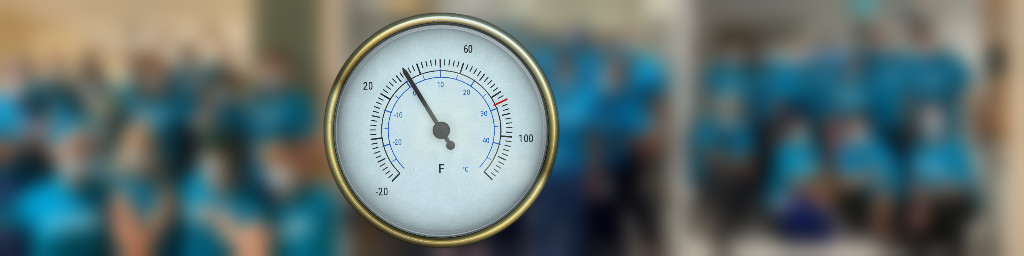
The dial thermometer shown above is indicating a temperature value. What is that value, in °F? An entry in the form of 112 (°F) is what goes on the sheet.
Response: 34 (°F)
